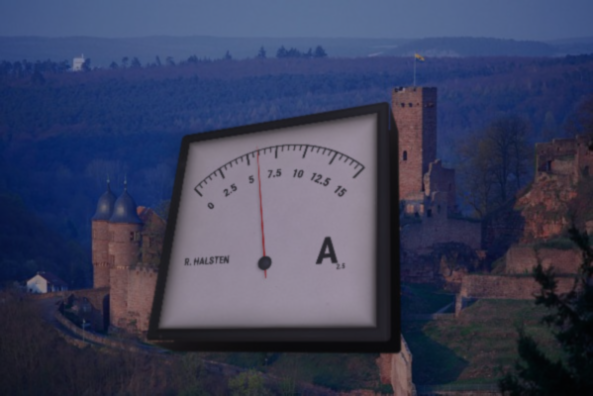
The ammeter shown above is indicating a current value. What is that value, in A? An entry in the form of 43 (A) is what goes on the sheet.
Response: 6 (A)
